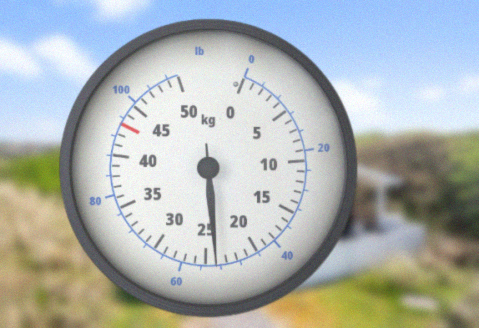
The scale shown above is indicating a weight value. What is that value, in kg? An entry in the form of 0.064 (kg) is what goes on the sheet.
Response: 24 (kg)
